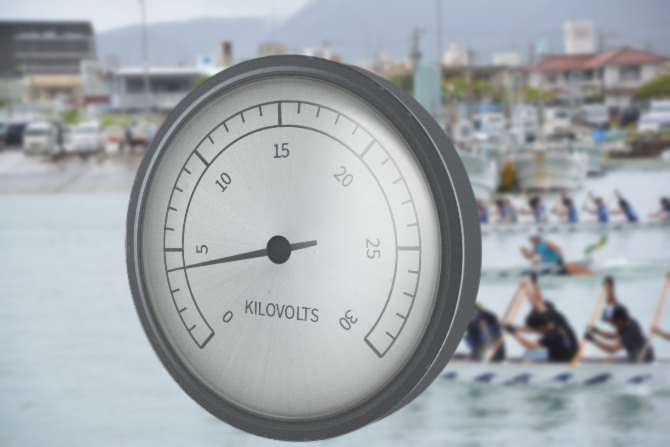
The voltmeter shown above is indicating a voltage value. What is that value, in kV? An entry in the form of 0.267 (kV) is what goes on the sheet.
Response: 4 (kV)
